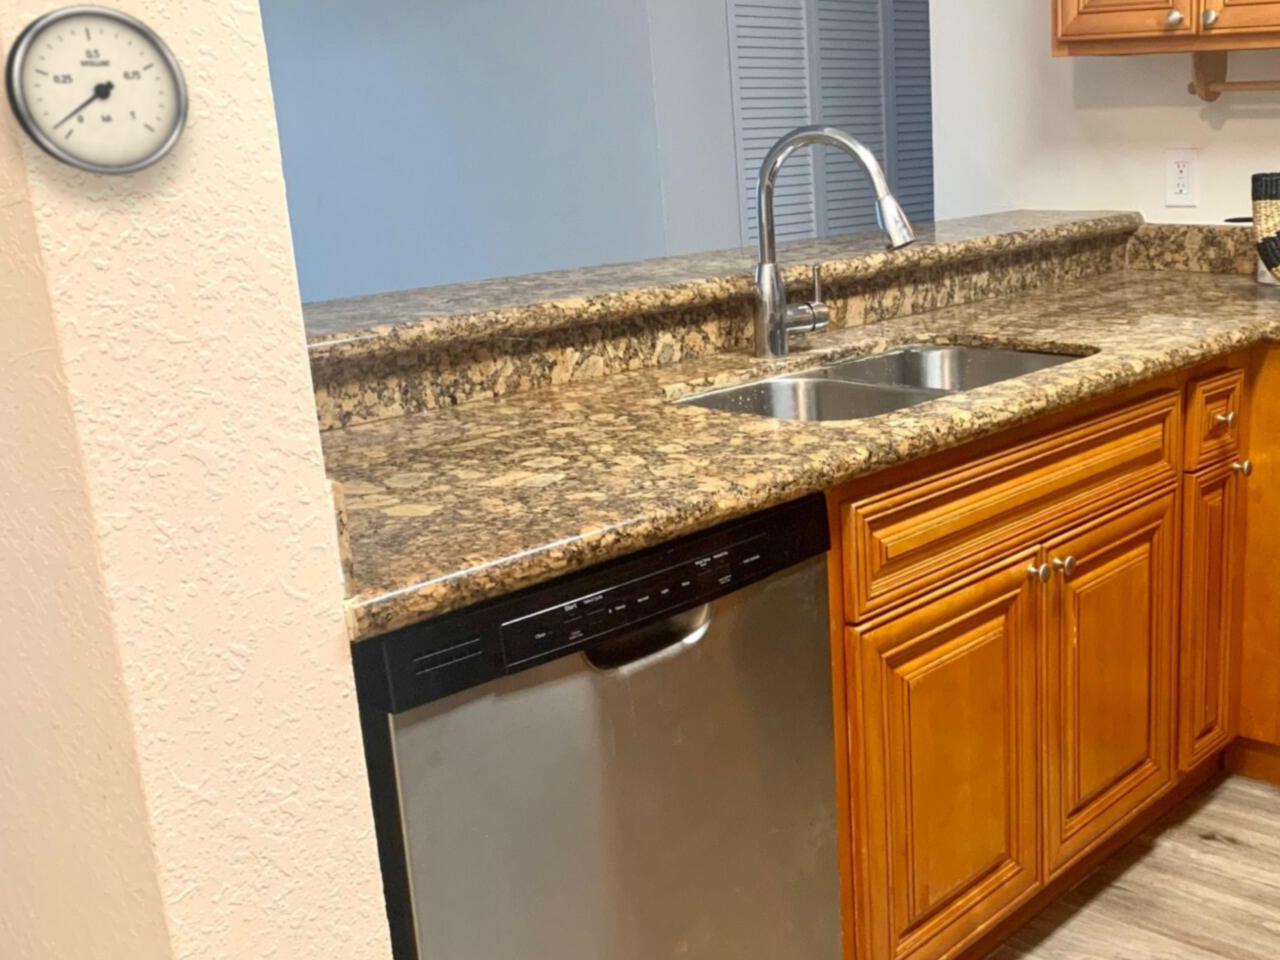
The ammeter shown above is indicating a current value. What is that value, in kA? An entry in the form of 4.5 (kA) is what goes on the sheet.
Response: 0.05 (kA)
